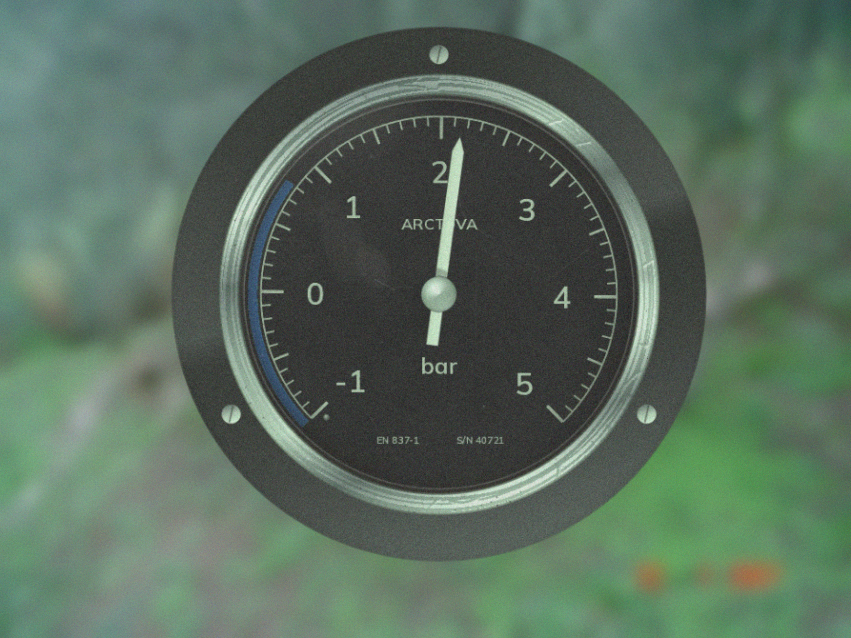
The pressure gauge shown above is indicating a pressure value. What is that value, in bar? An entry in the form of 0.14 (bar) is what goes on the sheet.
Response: 2.15 (bar)
